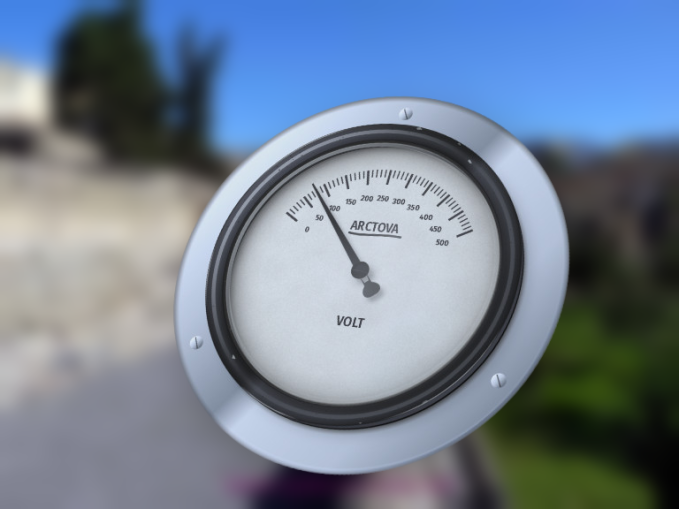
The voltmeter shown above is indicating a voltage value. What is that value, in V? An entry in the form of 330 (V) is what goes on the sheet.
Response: 80 (V)
